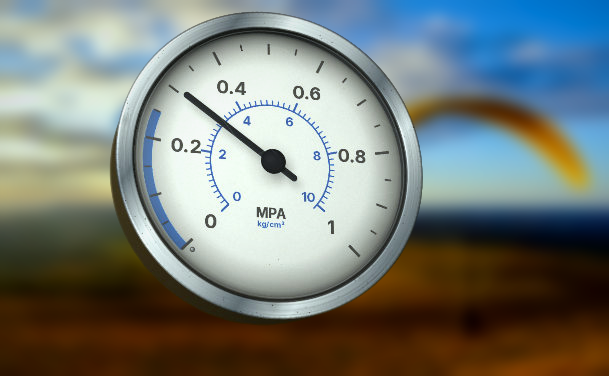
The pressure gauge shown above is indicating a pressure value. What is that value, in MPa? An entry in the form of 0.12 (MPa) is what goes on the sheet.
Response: 0.3 (MPa)
